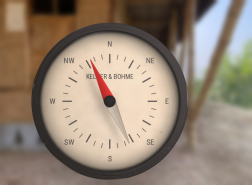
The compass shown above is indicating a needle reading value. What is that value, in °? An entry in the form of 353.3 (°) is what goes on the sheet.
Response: 335 (°)
